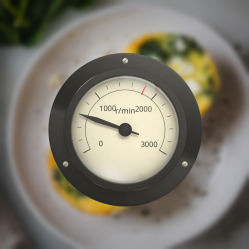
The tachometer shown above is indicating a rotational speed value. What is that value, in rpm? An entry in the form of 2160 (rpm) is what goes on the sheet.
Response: 600 (rpm)
